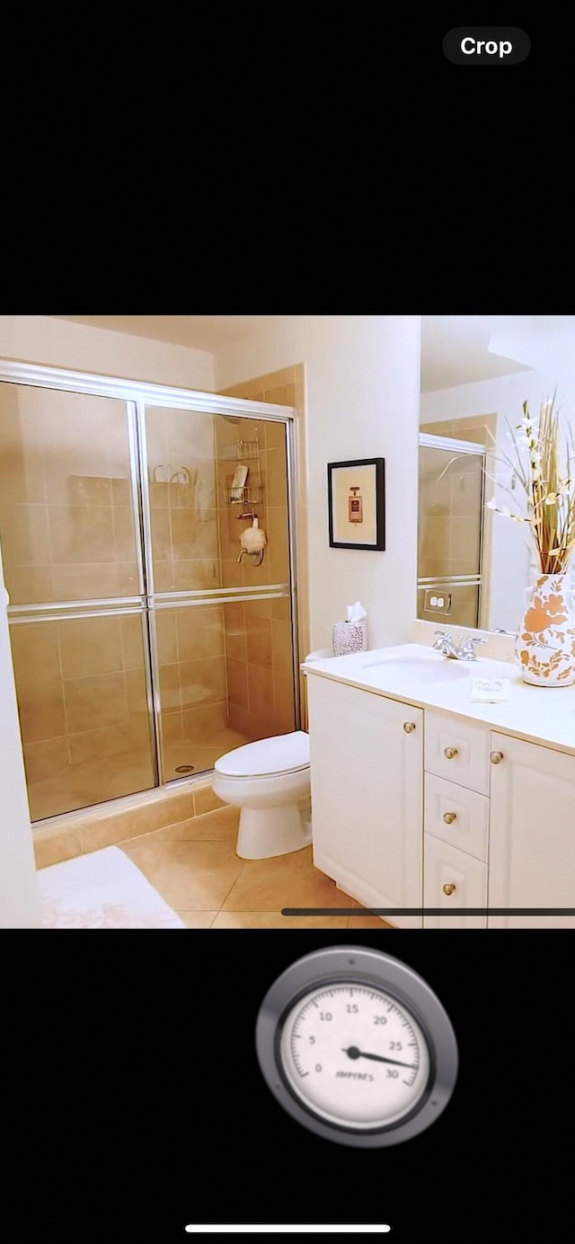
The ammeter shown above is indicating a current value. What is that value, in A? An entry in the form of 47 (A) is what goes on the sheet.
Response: 27.5 (A)
